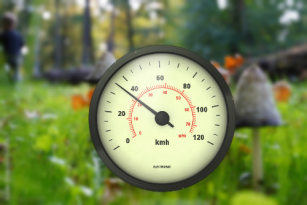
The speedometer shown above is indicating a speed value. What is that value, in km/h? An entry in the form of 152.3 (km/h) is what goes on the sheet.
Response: 35 (km/h)
